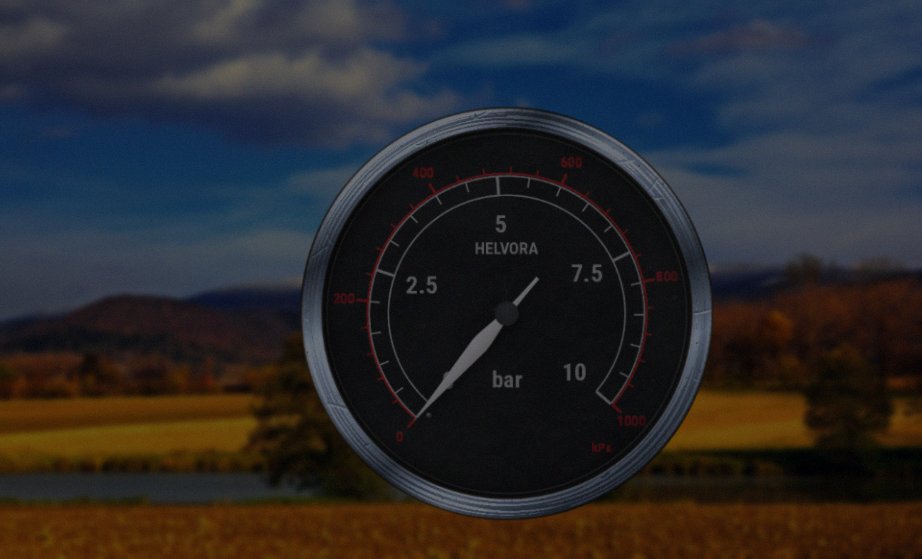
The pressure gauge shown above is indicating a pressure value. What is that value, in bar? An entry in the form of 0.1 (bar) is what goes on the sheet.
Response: 0 (bar)
